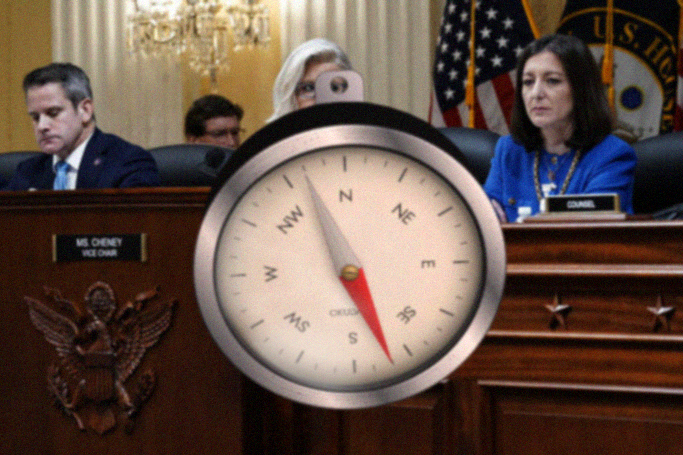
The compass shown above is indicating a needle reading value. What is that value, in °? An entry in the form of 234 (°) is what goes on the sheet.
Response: 160 (°)
